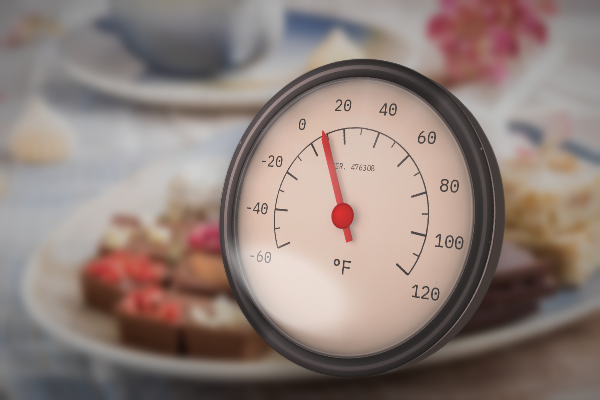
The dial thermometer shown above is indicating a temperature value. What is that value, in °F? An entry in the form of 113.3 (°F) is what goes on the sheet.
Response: 10 (°F)
